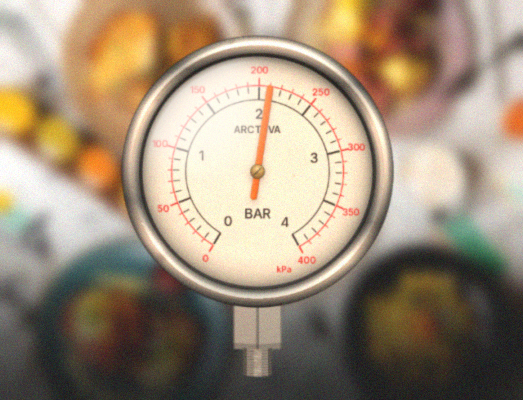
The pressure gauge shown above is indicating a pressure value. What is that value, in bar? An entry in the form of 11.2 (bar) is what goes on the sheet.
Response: 2.1 (bar)
